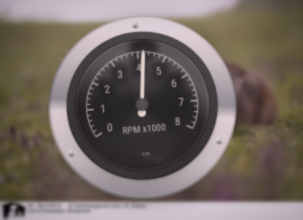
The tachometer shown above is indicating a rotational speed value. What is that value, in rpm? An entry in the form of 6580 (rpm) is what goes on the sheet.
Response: 4200 (rpm)
